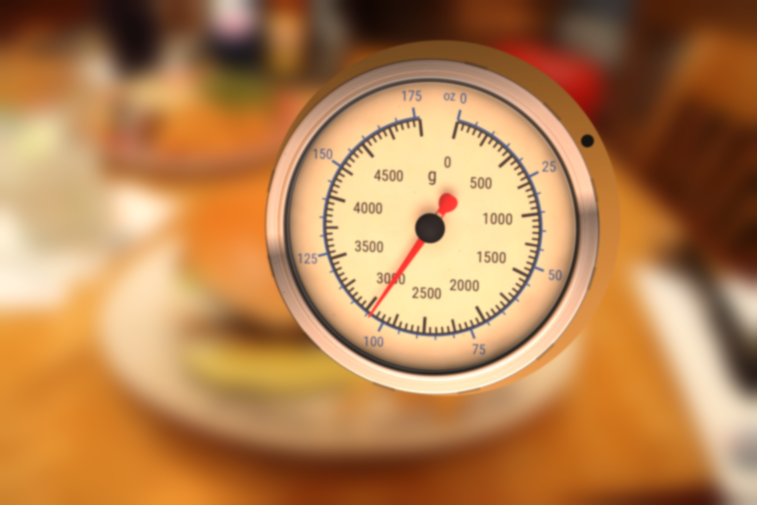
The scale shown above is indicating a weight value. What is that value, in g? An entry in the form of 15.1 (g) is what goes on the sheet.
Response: 2950 (g)
